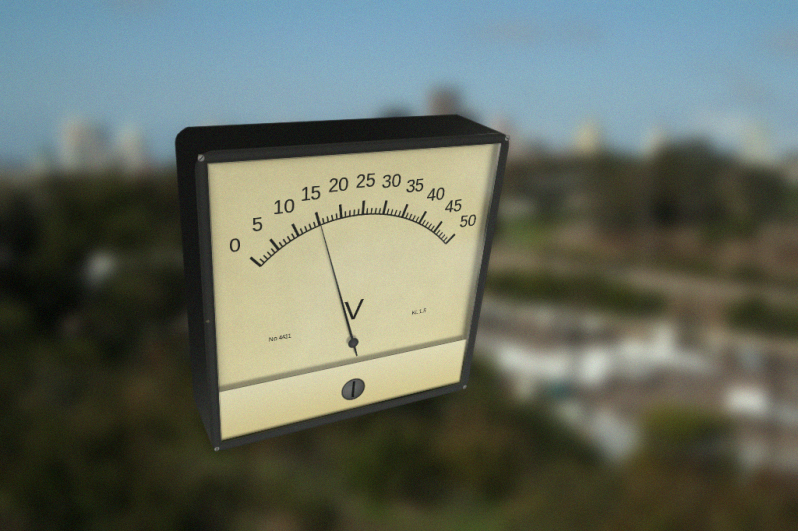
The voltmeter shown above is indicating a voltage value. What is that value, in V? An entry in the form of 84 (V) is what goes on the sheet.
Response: 15 (V)
